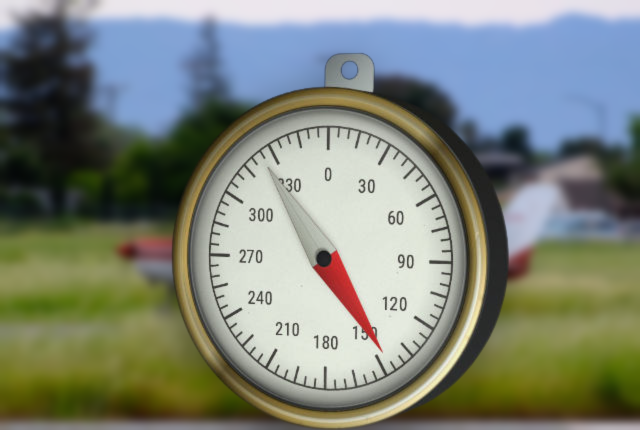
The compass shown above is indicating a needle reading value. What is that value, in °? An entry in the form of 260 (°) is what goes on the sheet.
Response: 145 (°)
